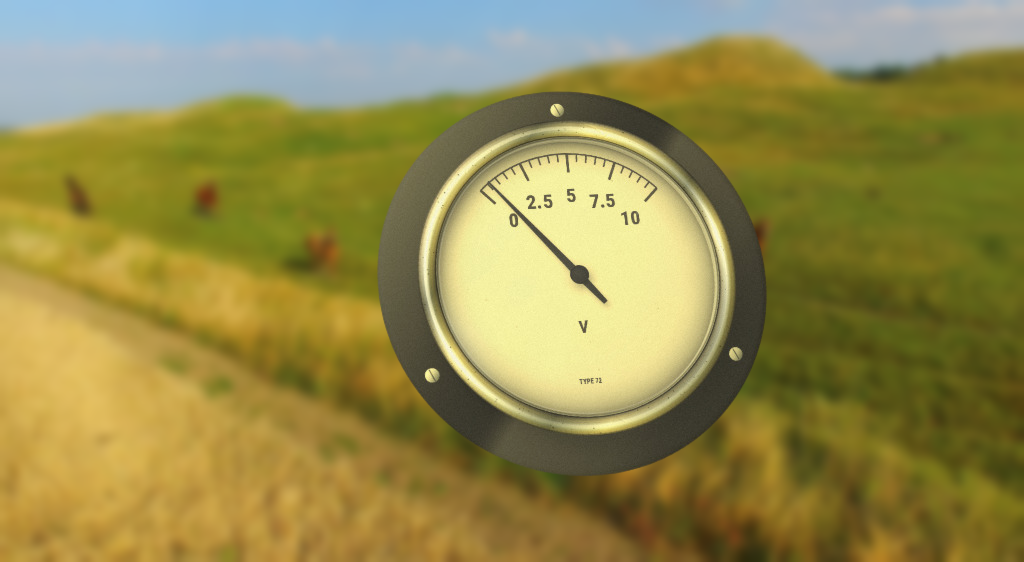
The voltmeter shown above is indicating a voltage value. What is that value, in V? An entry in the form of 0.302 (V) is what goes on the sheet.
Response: 0.5 (V)
